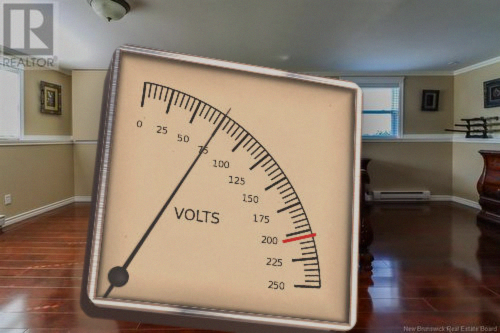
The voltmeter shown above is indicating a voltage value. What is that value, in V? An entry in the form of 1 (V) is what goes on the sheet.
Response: 75 (V)
